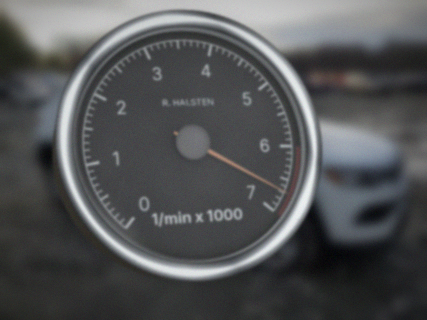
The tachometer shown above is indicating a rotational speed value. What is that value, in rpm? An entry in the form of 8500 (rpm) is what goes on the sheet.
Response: 6700 (rpm)
